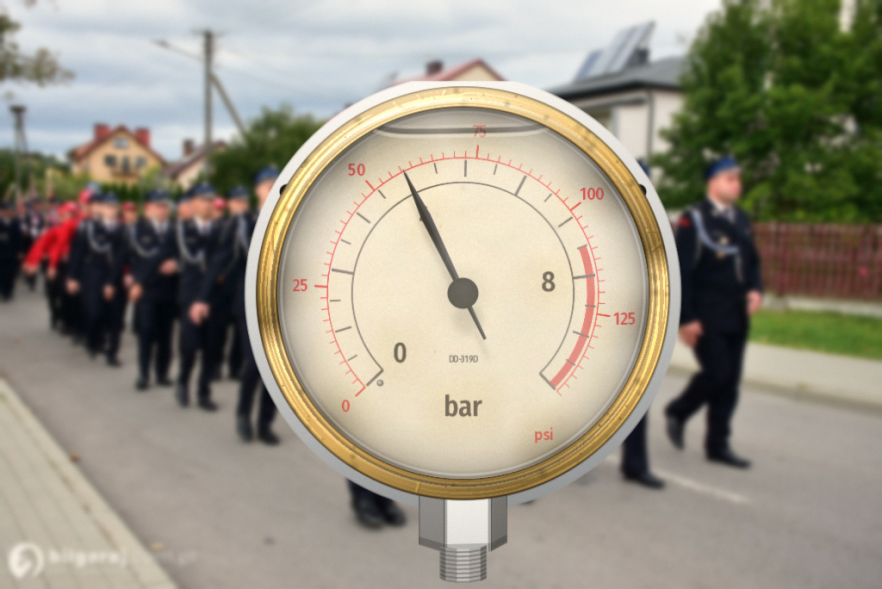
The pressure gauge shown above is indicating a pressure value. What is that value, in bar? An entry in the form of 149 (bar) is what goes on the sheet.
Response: 4 (bar)
